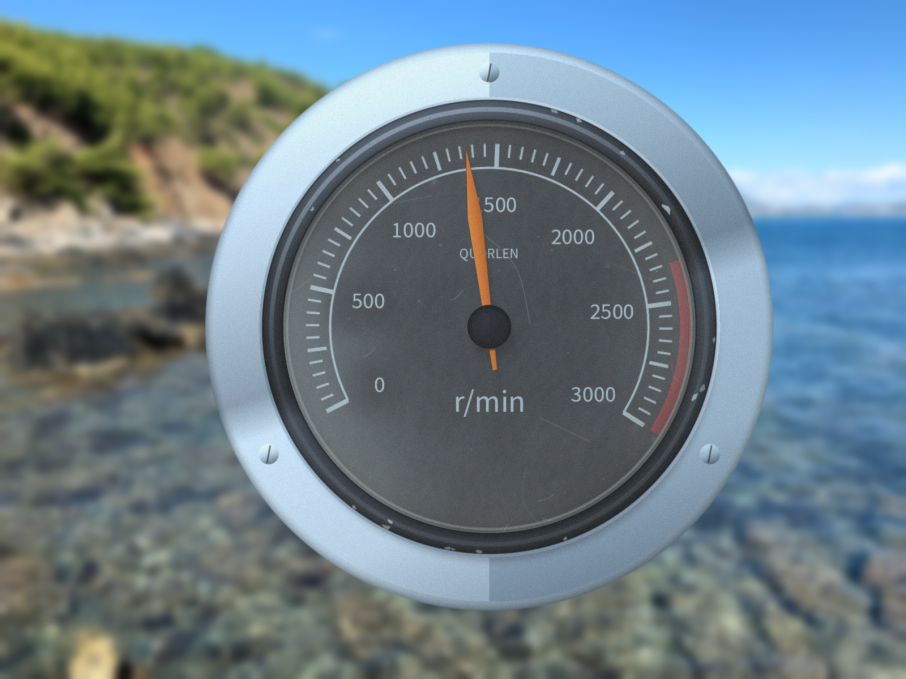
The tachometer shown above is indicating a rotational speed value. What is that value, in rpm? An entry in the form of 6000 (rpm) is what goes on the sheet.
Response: 1375 (rpm)
